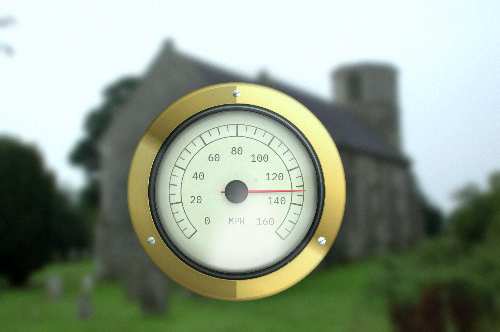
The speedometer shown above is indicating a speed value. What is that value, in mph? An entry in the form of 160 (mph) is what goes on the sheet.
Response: 132.5 (mph)
